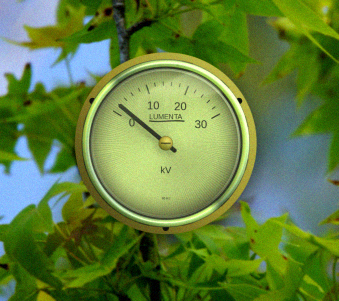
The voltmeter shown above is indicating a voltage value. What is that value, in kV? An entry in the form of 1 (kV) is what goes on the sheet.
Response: 2 (kV)
